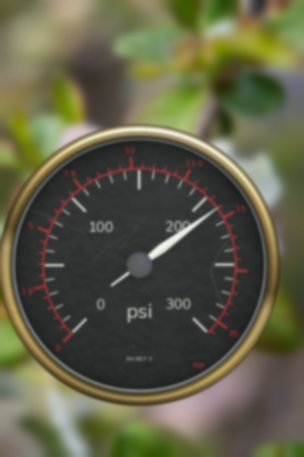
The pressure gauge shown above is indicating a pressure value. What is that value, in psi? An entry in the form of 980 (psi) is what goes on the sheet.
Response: 210 (psi)
